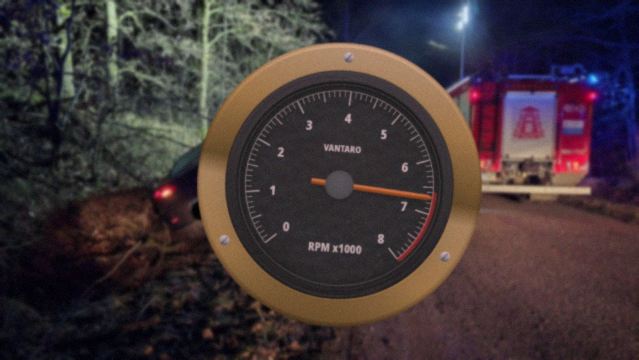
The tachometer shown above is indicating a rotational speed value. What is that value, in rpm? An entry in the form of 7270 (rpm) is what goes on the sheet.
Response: 6700 (rpm)
